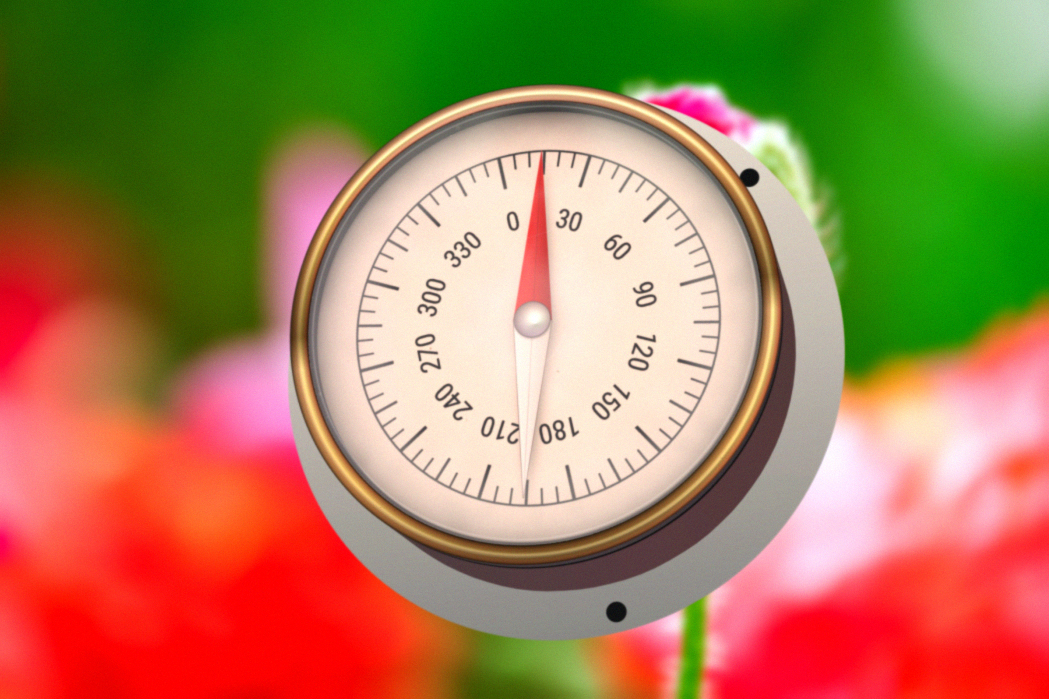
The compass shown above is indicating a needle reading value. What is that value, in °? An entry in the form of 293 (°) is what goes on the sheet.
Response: 15 (°)
